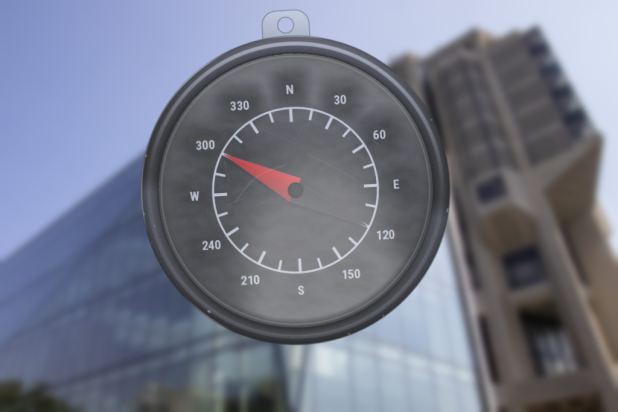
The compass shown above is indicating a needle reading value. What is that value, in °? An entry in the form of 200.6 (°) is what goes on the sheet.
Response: 300 (°)
